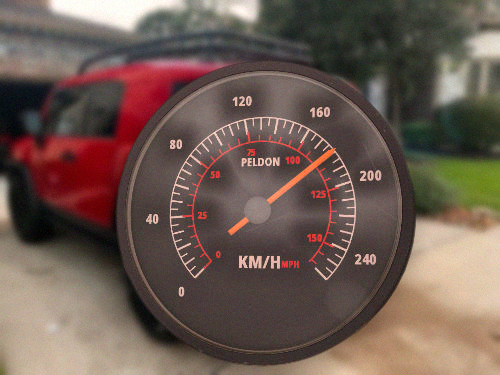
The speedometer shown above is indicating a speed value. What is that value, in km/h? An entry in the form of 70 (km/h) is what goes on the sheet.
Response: 180 (km/h)
